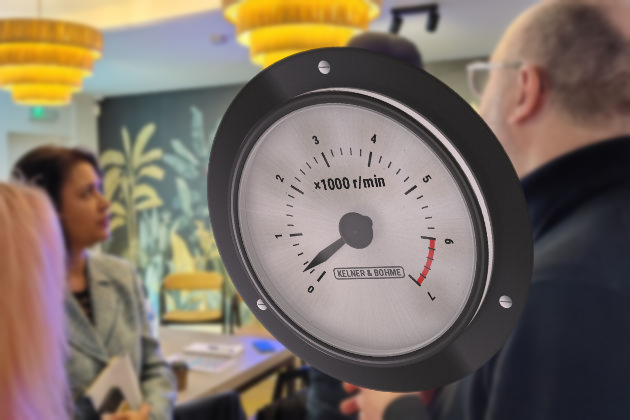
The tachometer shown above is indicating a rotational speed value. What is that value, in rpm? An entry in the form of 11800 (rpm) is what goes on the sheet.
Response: 300 (rpm)
